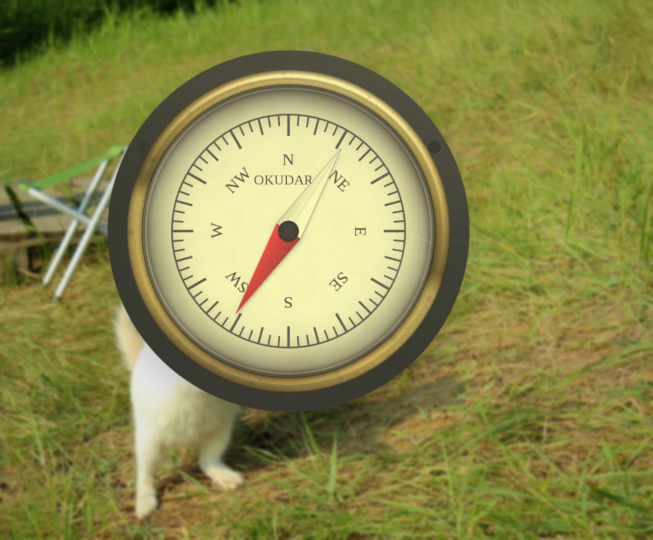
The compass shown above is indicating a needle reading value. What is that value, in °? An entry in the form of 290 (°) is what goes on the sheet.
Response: 212.5 (°)
